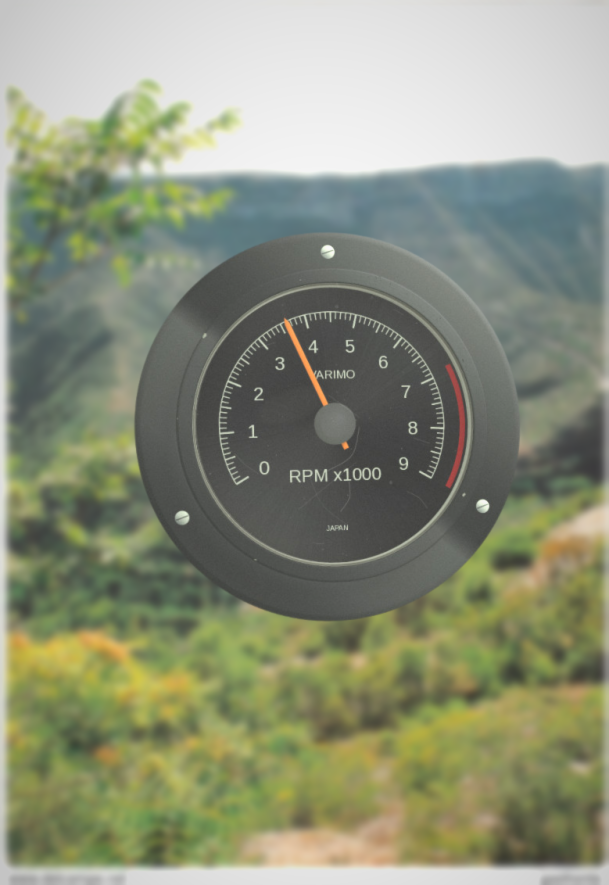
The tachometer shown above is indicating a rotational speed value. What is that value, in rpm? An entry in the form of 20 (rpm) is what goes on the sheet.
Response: 3600 (rpm)
